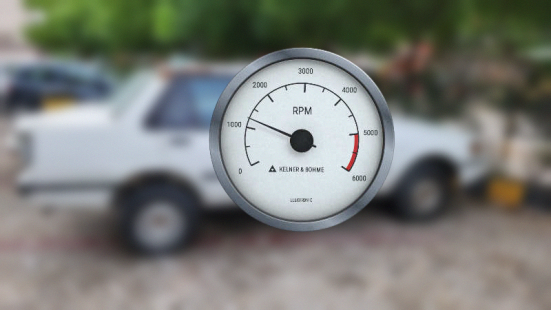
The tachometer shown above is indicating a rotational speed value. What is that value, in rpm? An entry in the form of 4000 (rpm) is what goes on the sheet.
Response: 1250 (rpm)
